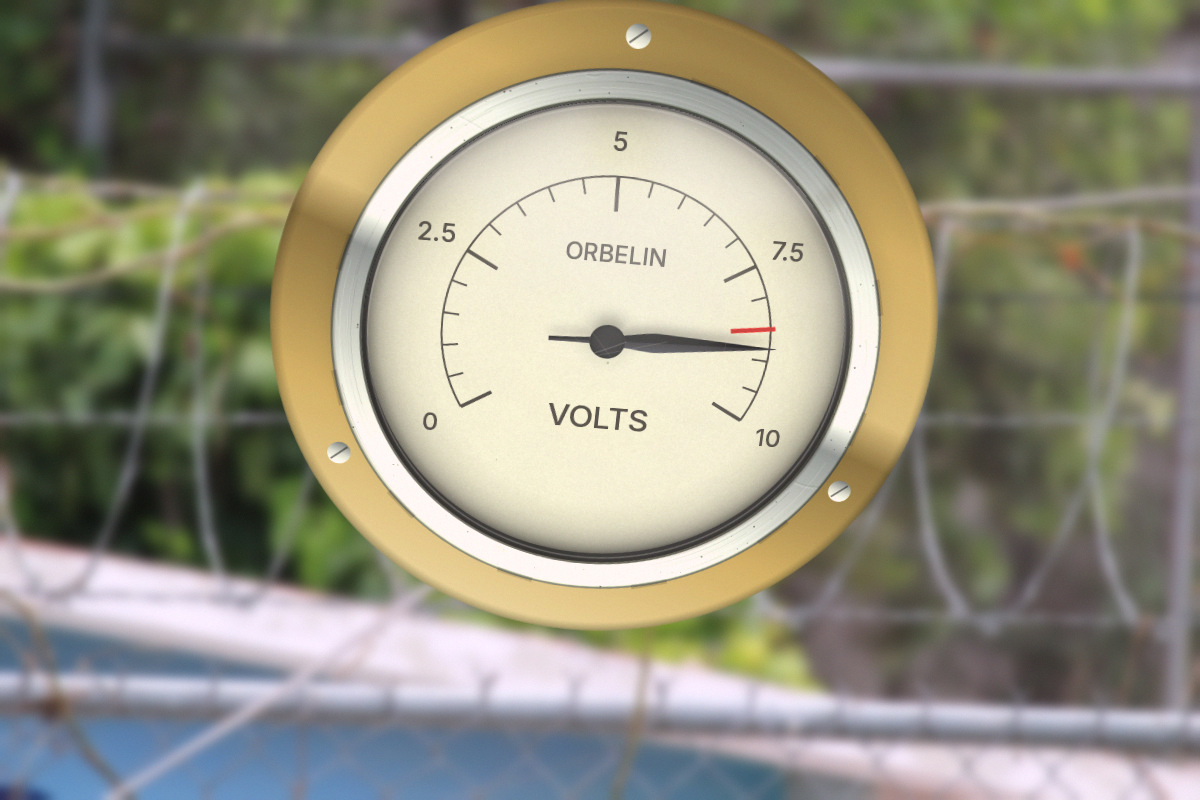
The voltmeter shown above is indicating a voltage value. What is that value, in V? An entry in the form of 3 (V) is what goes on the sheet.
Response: 8.75 (V)
